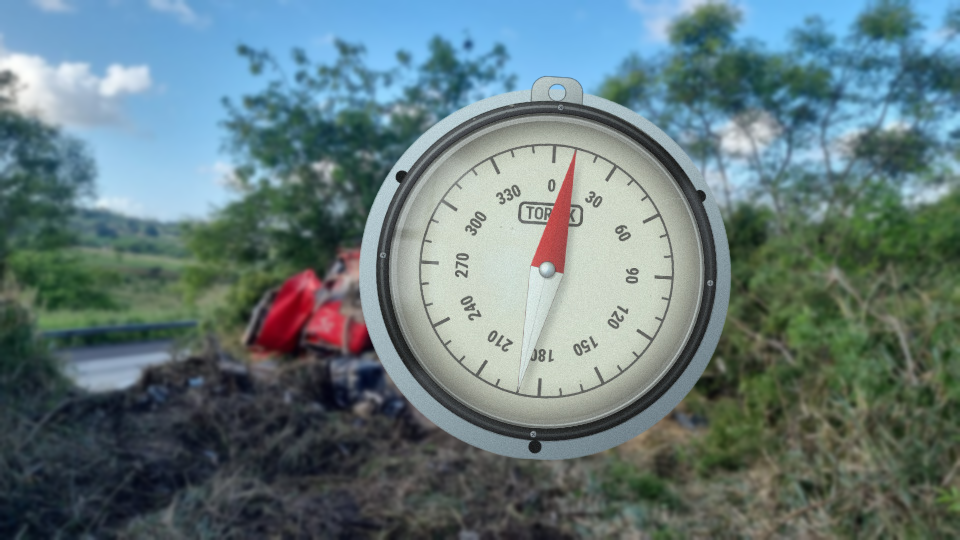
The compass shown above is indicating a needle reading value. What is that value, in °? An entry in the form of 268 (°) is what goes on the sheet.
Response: 10 (°)
